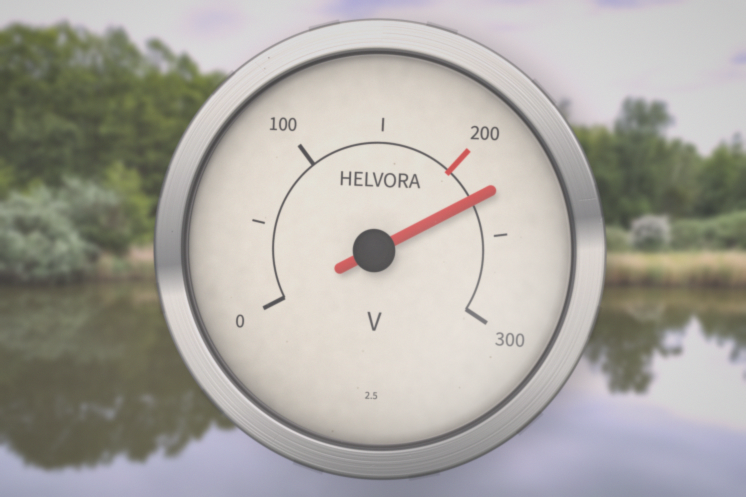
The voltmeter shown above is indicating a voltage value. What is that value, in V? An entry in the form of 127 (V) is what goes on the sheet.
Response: 225 (V)
